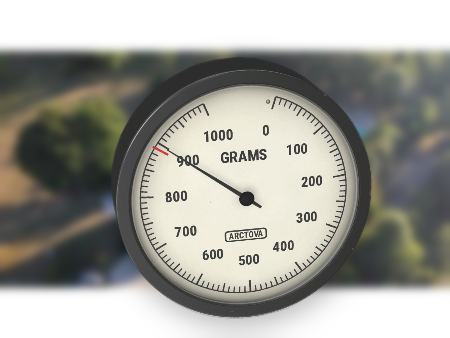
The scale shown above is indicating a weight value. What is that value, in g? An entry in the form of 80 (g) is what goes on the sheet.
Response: 900 (g)
